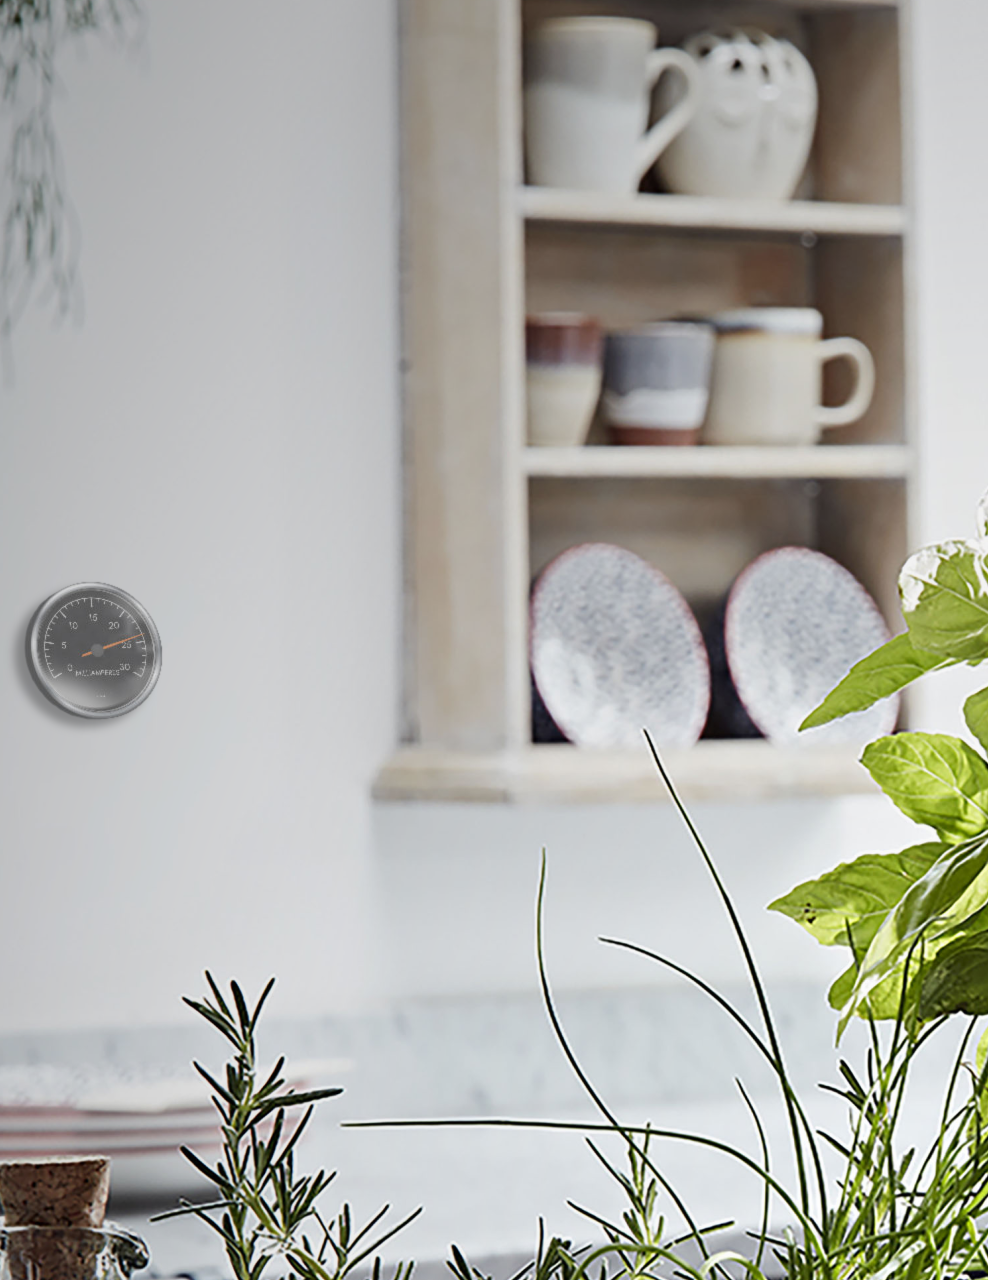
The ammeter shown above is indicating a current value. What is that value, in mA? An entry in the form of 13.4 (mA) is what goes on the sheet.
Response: 24 (mA)
